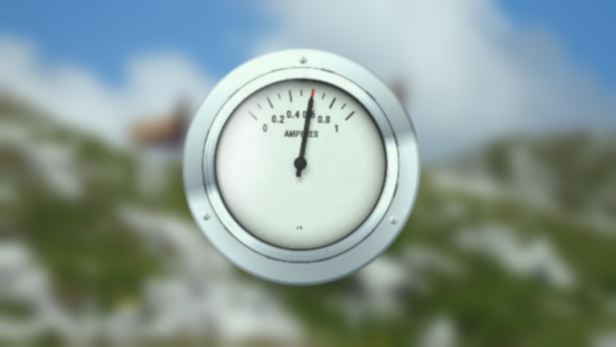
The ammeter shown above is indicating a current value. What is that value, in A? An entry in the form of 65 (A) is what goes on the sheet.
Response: 0.6 (A)
